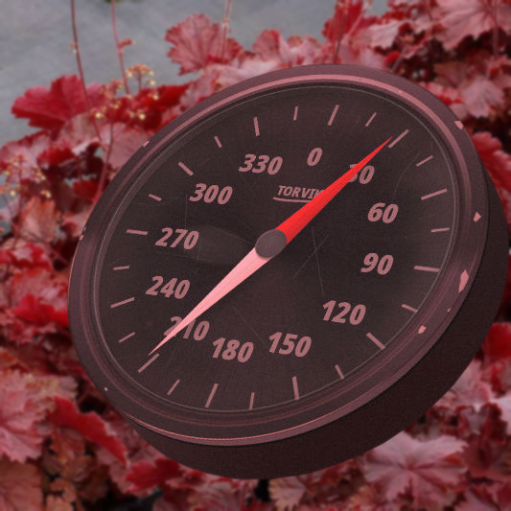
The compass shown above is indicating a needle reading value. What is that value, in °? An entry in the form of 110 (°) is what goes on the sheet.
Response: 30 (°)
